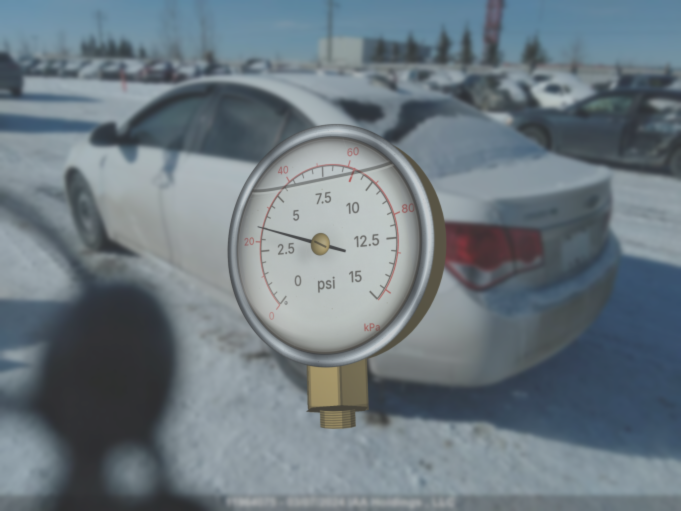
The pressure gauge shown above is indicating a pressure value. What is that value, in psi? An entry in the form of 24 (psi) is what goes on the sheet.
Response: 3.5 (psi)
